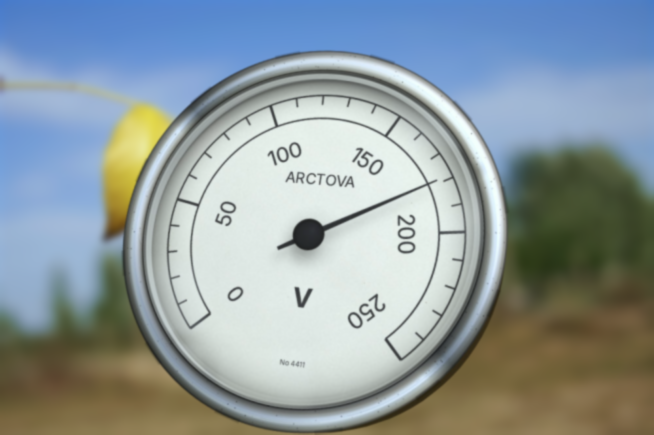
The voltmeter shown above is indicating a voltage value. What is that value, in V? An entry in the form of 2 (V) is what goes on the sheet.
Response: 180 (V)
